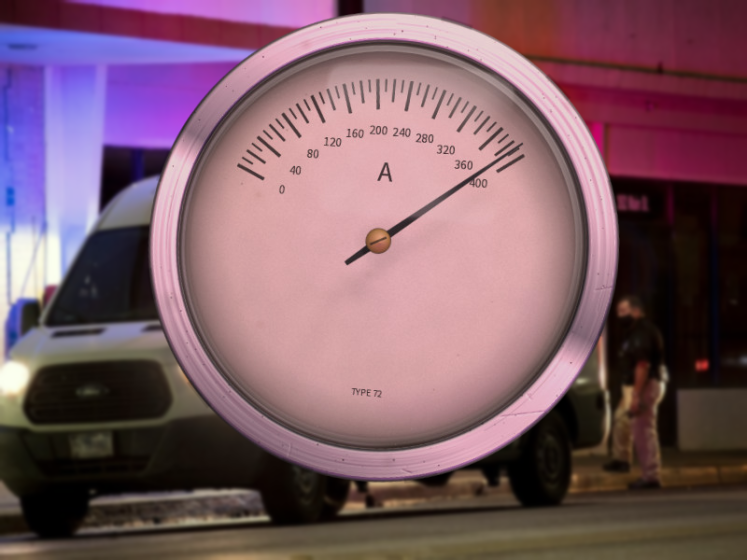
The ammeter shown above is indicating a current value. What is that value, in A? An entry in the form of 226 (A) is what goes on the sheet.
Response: 390 (A)
